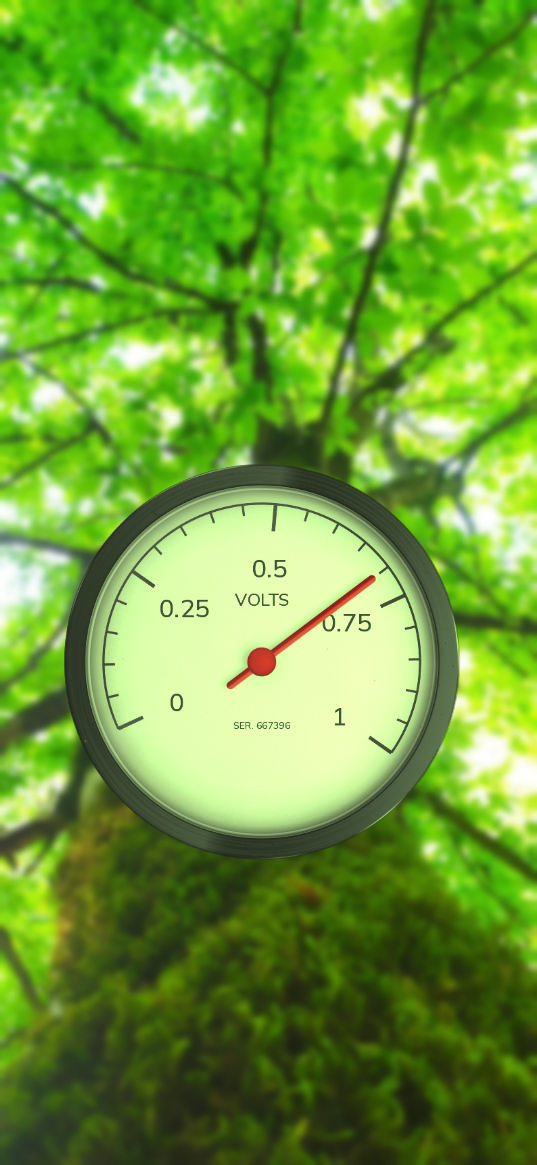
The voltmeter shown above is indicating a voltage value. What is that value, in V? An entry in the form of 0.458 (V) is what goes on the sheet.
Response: 0.7 (V)
